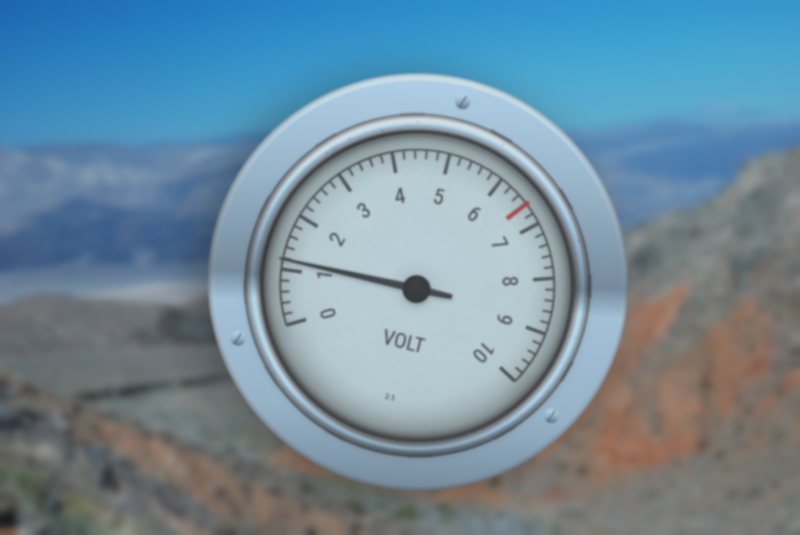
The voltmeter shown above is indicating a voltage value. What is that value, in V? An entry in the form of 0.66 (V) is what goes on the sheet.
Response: 1.2 (V)
